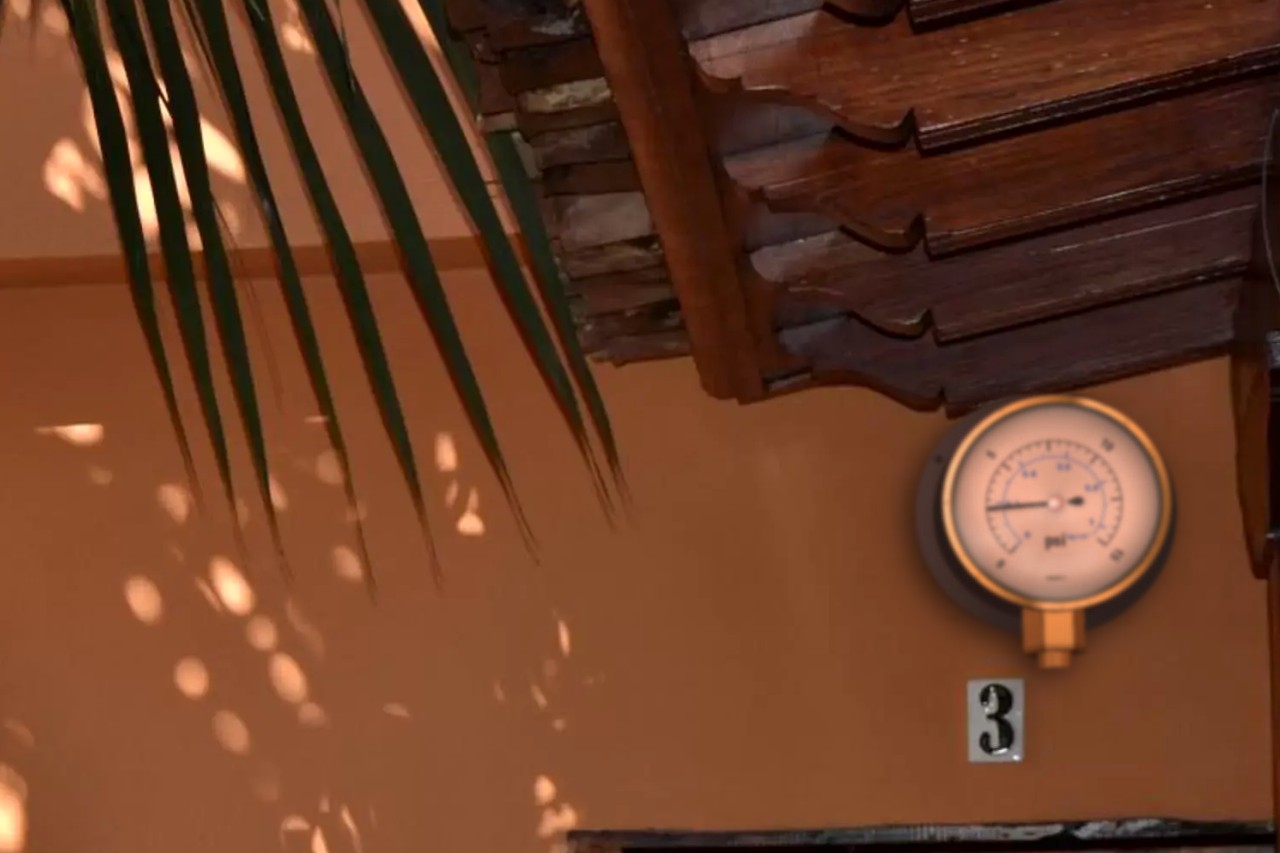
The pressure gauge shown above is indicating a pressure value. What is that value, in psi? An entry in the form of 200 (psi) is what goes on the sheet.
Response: 2.5 (psi)
